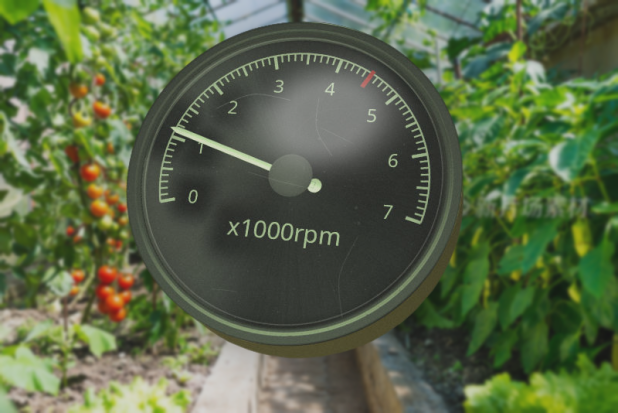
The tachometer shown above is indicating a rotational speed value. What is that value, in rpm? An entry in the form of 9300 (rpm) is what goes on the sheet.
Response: 1100 (rpm)
